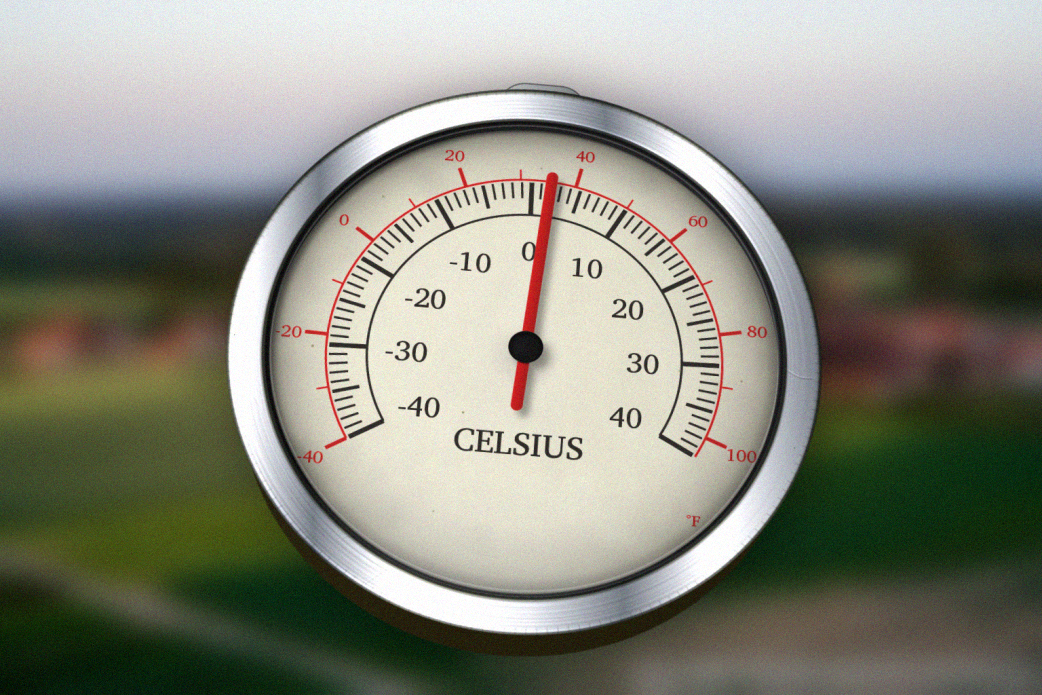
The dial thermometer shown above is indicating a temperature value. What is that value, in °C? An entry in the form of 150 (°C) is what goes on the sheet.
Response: 2 (°C)
